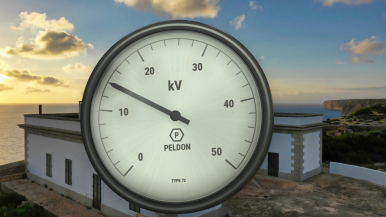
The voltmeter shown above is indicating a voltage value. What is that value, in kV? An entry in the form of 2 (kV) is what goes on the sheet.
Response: 14 (kV)
